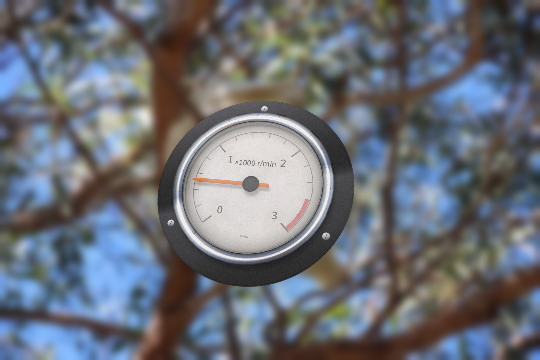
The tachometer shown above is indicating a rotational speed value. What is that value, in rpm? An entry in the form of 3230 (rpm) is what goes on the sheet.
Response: 500 (rpm)
